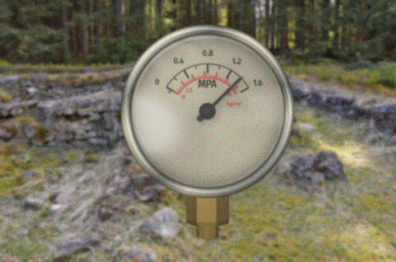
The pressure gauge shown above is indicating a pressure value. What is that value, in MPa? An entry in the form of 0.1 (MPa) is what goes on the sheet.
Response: 1.4 (MPa)
